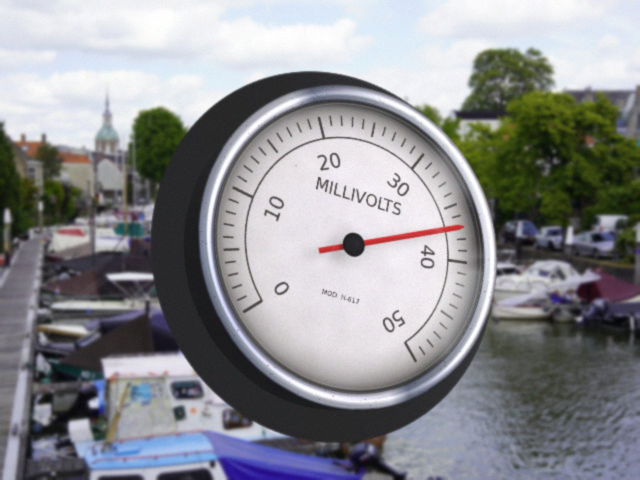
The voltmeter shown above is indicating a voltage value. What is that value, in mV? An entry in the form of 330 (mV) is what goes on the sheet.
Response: 37 (mV)
